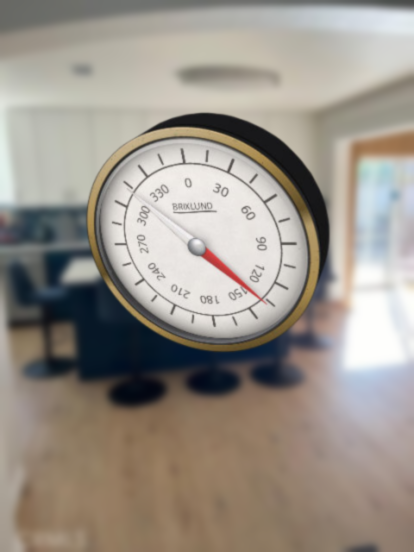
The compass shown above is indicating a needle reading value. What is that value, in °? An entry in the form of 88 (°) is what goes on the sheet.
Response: 135 (°)
